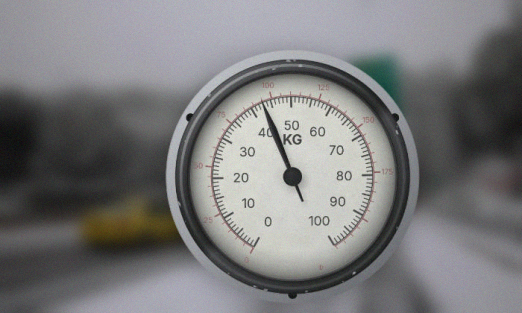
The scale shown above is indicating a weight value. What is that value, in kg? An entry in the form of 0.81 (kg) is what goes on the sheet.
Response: 43 (kg)
